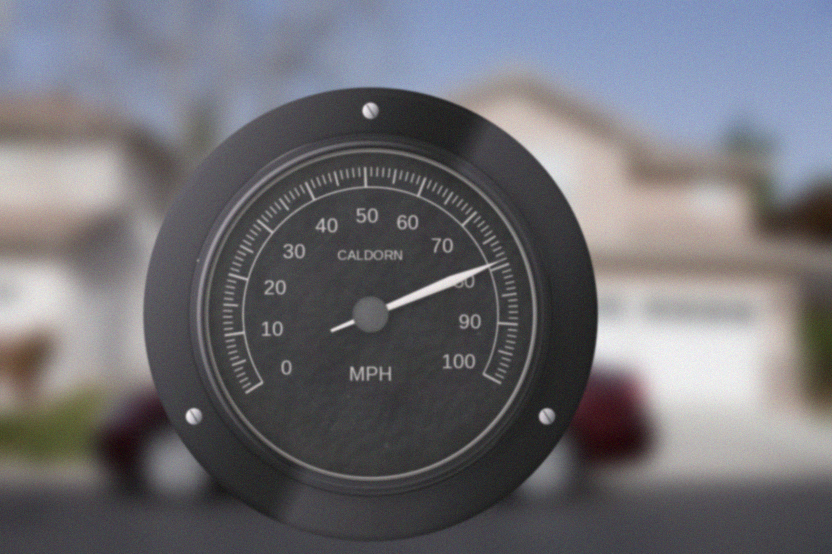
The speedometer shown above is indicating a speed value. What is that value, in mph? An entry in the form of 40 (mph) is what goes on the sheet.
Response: 79 (mph)
